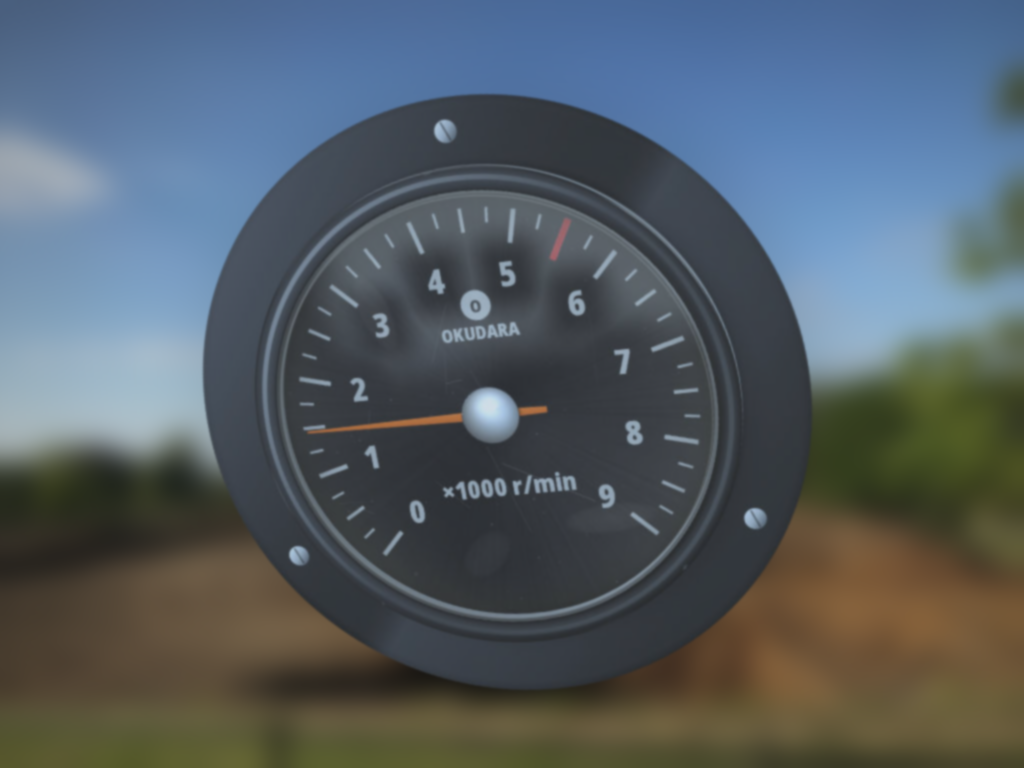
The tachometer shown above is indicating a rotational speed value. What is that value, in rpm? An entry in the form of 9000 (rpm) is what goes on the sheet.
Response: 1500 (rpm)
